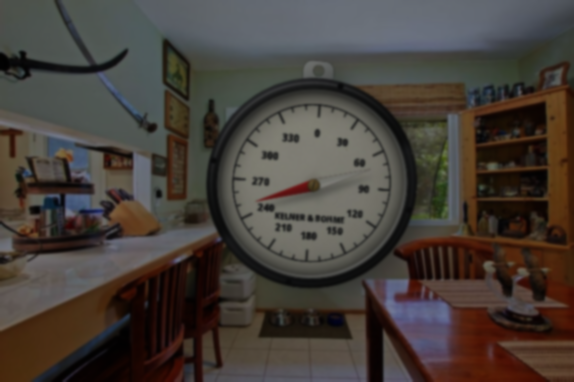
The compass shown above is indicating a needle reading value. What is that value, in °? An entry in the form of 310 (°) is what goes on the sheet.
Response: 250 (°)
